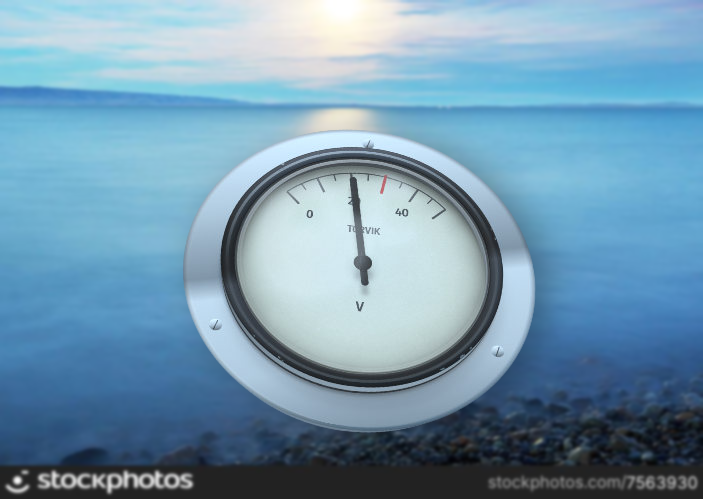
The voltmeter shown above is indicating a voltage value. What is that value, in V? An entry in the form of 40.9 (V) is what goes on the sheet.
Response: 20 (V)
